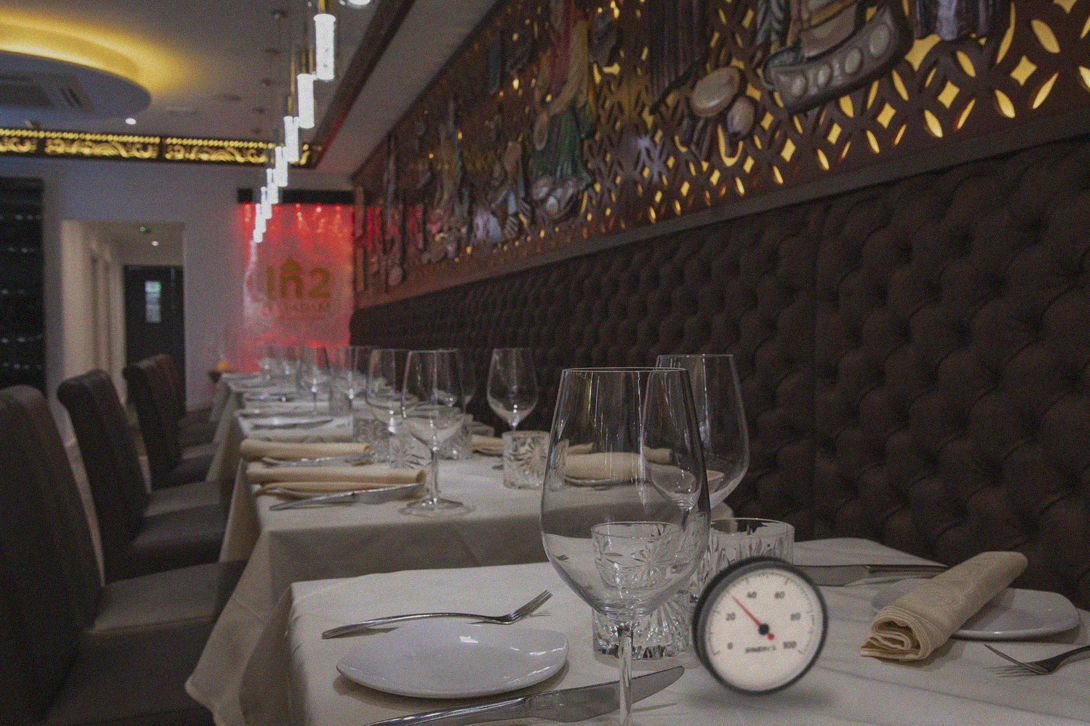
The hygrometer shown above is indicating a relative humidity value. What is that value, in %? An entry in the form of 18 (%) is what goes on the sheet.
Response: 30 (%)
